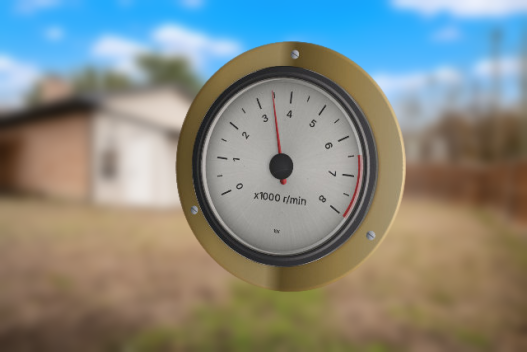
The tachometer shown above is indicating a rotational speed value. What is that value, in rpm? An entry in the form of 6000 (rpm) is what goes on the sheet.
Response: 3500 (rpm)
